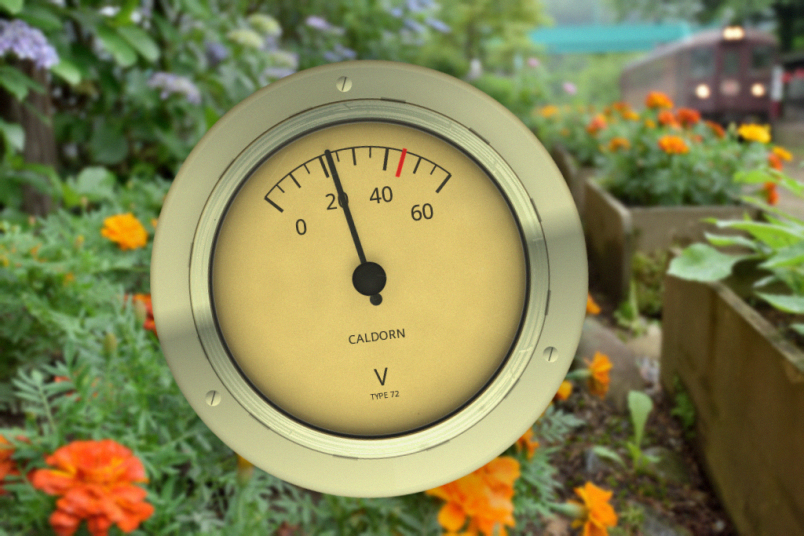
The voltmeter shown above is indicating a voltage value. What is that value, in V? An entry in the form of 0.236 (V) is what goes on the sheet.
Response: 22.5 (V)
